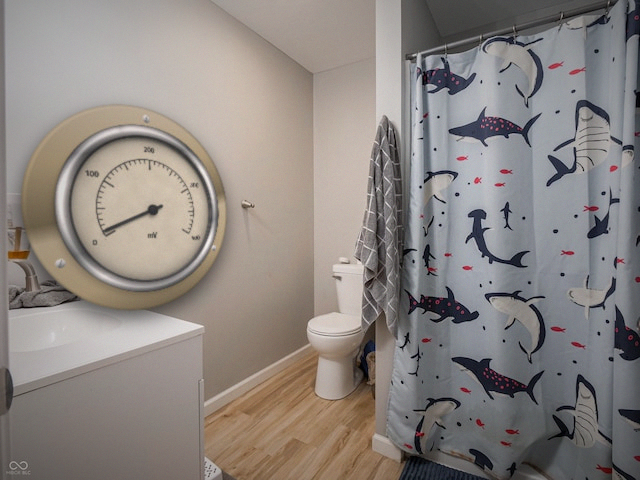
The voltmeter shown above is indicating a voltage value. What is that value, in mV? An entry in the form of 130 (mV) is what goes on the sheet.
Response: 10 (mV)
